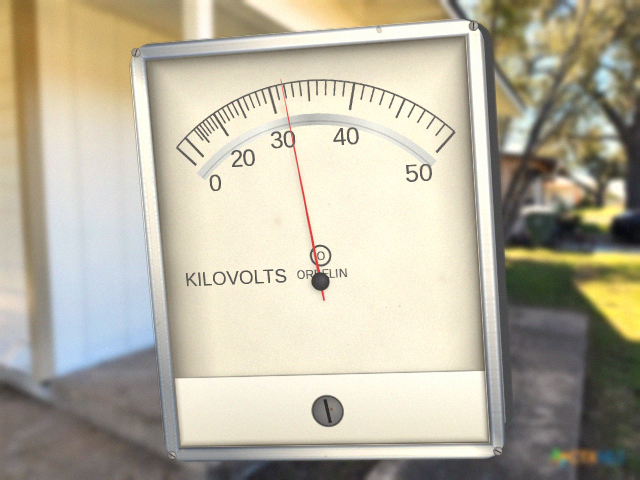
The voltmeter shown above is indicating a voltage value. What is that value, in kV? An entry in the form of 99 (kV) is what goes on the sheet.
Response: 32 (kV)
